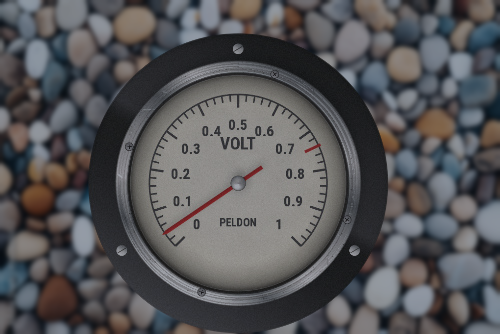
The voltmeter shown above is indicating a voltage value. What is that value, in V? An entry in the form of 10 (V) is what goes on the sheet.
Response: 0.04 (V)
